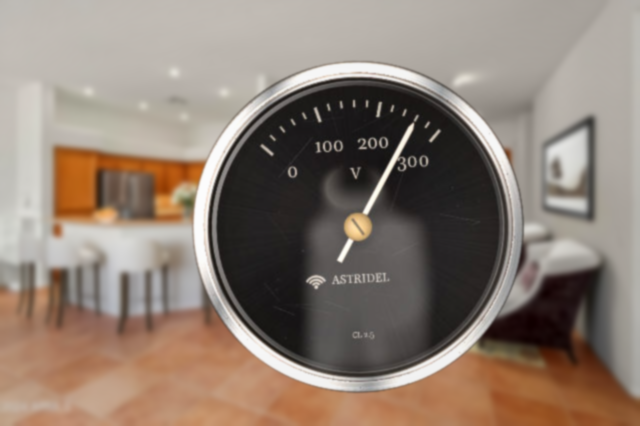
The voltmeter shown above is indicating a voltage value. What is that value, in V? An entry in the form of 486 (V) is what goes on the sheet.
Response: 260 (V)
